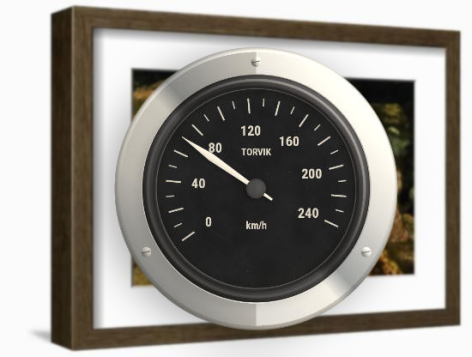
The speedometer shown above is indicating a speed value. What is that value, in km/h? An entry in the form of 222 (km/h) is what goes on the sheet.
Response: 70 (km/h)
